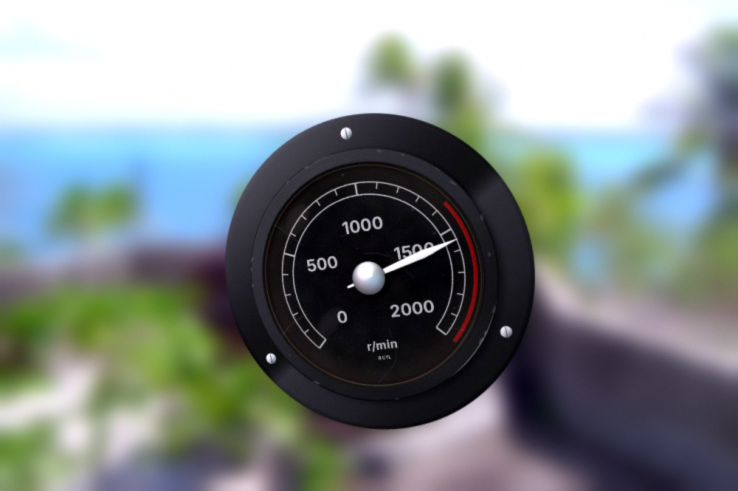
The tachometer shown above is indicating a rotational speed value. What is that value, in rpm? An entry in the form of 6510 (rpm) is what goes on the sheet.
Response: 1550 (rpm)
